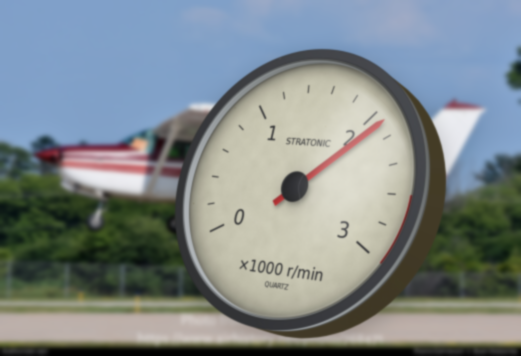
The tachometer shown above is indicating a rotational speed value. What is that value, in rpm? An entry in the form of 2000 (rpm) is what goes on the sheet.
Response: 2100 (rpm)
